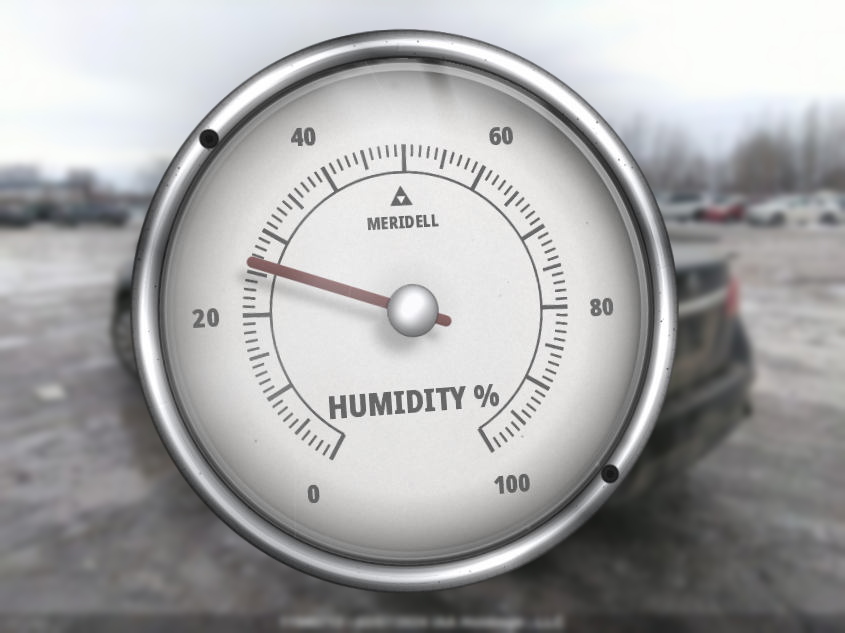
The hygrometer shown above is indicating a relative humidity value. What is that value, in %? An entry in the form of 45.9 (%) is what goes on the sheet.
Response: 26 (%)
